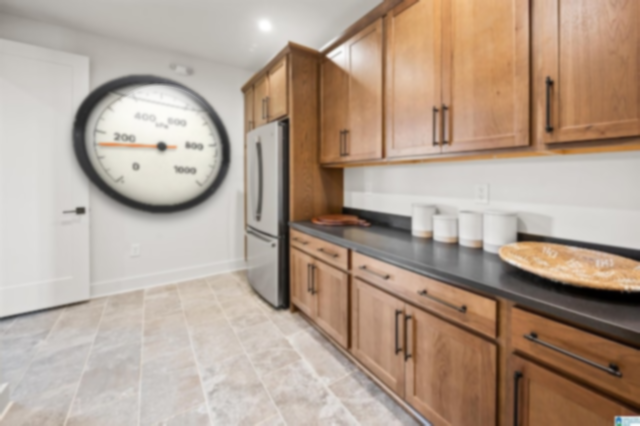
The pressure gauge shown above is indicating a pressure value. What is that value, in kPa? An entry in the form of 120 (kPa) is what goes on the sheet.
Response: 150 (kPa)
